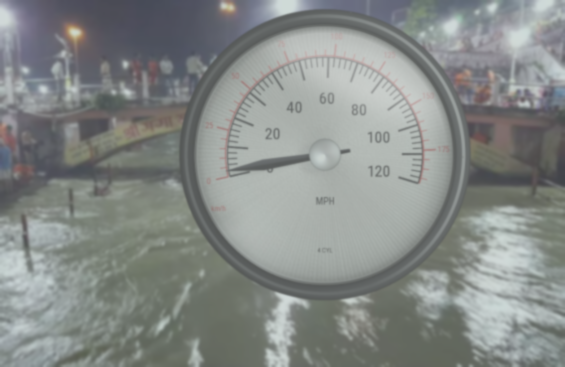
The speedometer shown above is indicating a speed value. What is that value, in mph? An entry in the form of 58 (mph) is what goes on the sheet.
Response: 2 (mph)
